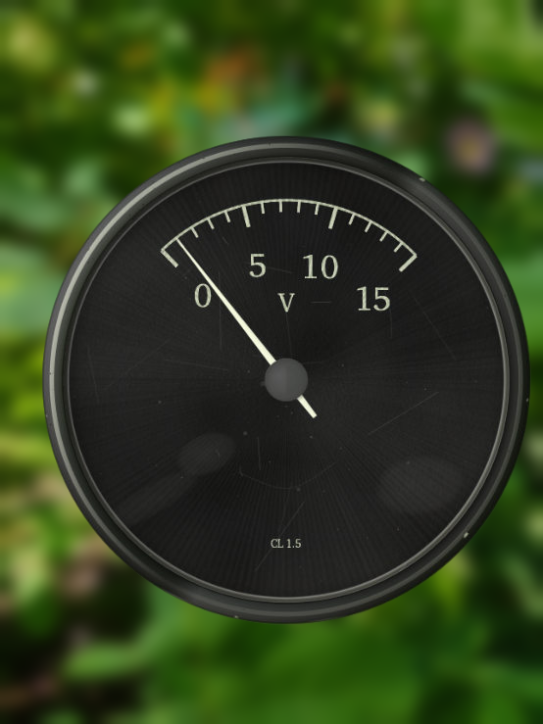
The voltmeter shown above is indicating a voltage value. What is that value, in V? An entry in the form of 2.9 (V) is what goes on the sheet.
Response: 1 (V)
